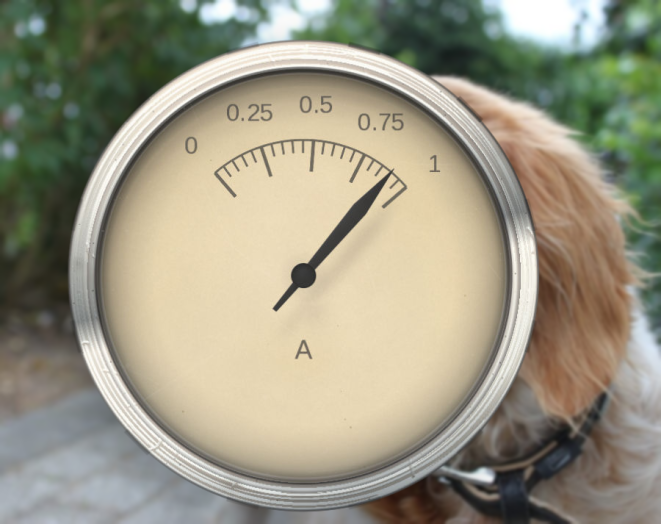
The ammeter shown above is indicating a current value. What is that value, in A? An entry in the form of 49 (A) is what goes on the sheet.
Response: 0.9 (A)
